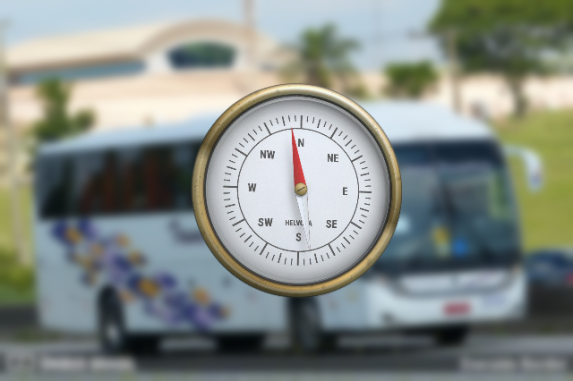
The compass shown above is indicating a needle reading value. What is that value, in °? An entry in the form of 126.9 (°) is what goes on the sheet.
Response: 350 (°)
